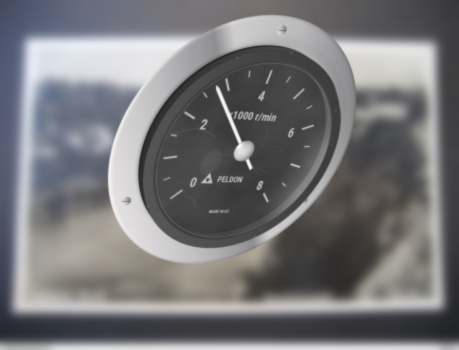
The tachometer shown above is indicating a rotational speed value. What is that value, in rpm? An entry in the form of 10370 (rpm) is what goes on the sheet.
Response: 2750 (rpm)
